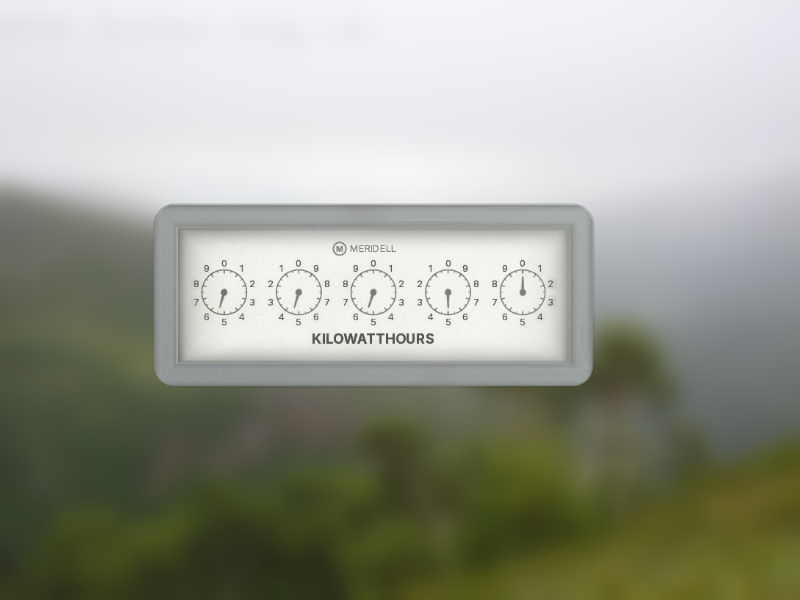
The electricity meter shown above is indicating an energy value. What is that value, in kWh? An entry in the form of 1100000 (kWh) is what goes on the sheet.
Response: 54550 (kWh)
